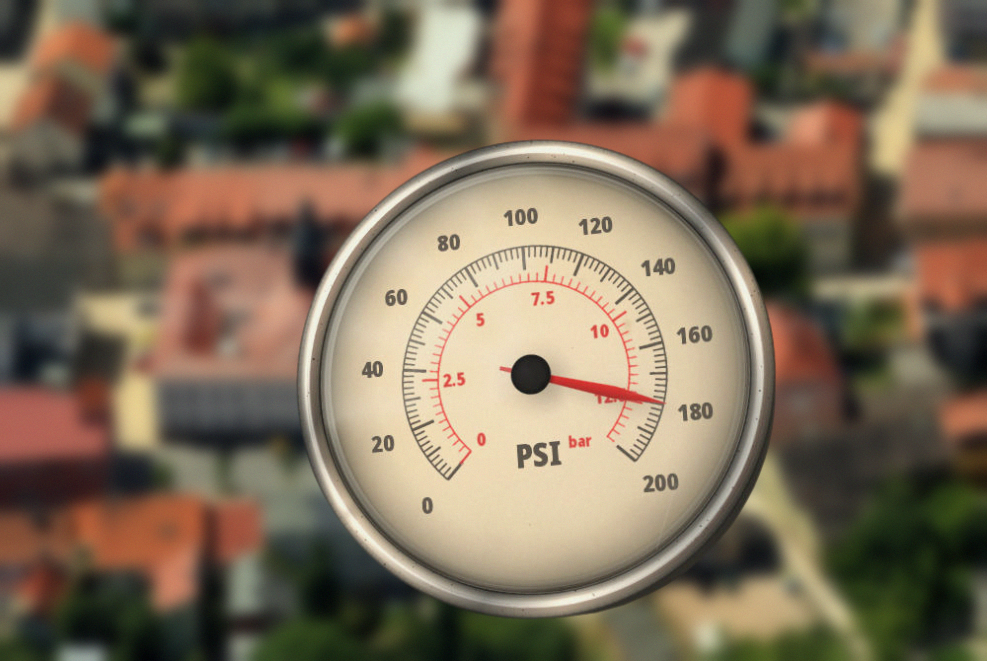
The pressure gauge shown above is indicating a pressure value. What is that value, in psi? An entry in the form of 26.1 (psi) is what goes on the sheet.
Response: 180 (psi)
